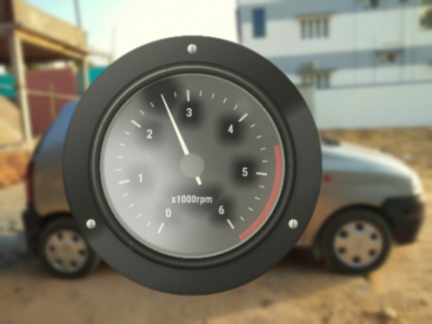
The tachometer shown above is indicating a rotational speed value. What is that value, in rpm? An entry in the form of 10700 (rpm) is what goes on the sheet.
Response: 2600 (rpm)
